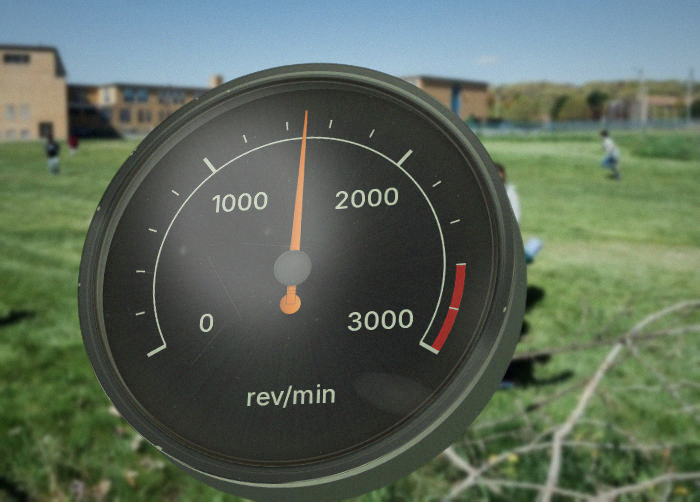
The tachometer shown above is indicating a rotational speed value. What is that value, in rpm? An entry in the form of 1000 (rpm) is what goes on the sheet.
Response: 1500 (rpm)
